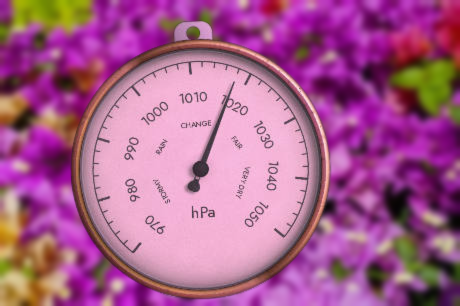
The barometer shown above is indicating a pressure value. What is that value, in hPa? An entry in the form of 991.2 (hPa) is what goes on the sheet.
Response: 1018 (hPa)
